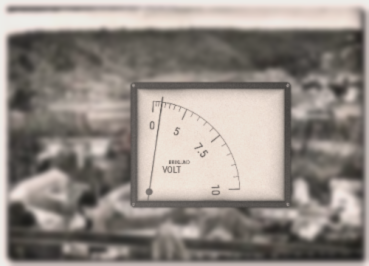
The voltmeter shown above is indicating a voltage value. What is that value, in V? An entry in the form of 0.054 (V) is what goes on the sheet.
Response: 2.5 (V)
